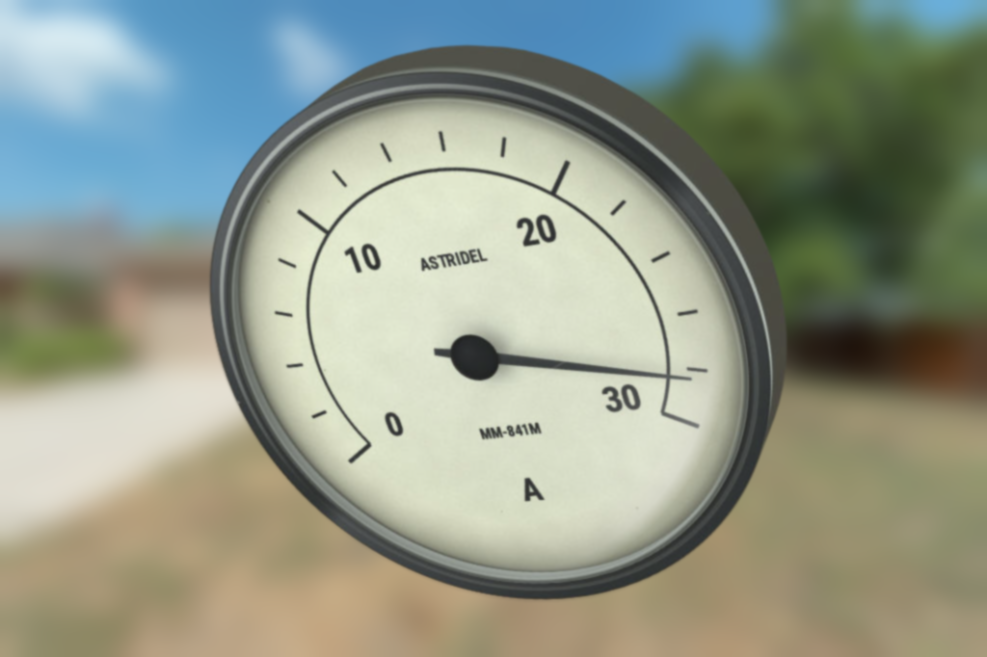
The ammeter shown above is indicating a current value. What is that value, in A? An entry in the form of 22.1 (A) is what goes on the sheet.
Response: 28 (A)
